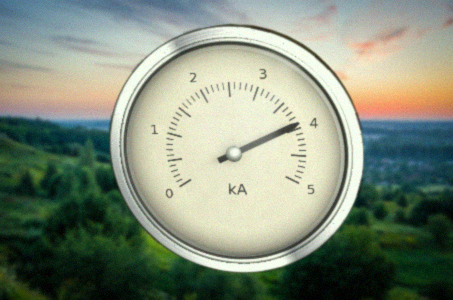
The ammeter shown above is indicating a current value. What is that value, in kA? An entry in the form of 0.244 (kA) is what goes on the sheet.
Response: 3.9 (kA)
